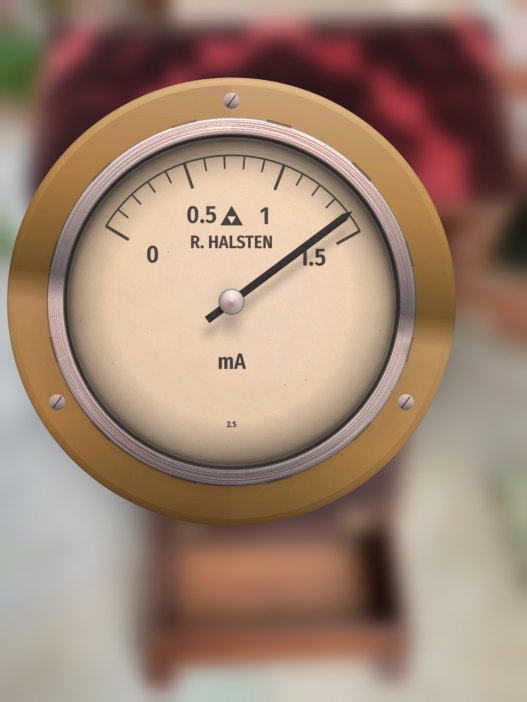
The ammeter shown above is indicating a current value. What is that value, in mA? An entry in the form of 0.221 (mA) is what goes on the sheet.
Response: 1.4 (mA)
